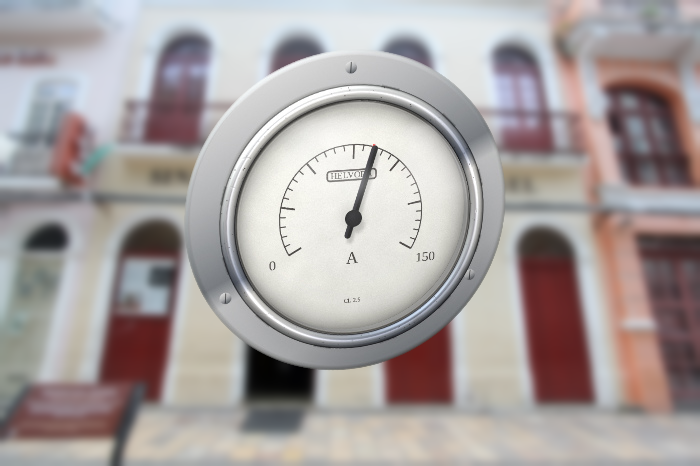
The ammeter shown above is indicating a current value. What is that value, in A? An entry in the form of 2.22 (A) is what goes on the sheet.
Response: 85 (A)
